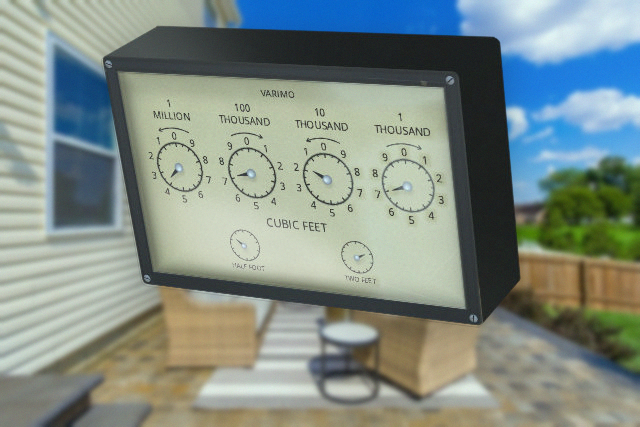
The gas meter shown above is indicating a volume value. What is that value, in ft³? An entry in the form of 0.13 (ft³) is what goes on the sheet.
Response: 371700 (ft³)
